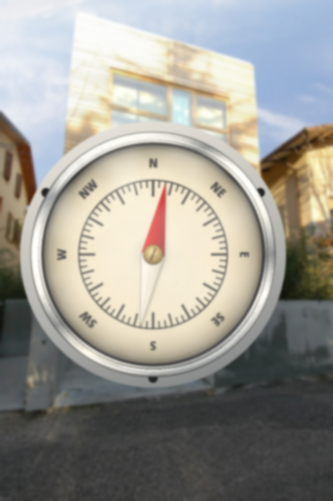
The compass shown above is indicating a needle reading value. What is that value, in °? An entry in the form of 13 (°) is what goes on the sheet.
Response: 10 (°)
